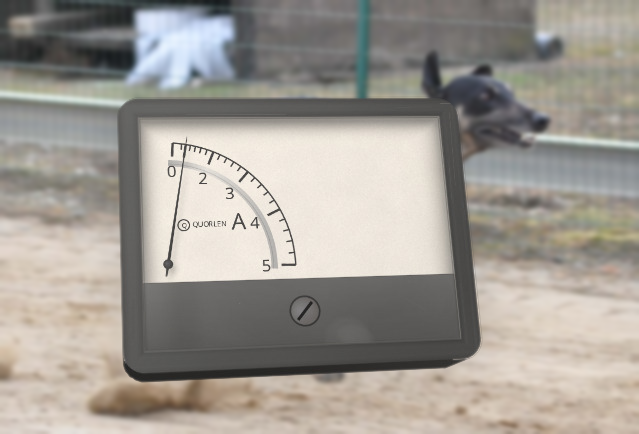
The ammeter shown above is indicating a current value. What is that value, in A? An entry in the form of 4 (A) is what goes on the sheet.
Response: 1 (A)
